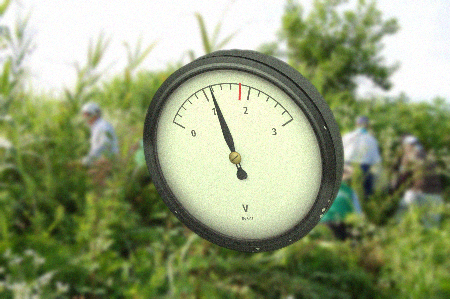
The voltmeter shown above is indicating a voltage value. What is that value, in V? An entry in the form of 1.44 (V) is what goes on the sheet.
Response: 1.2 (V)
